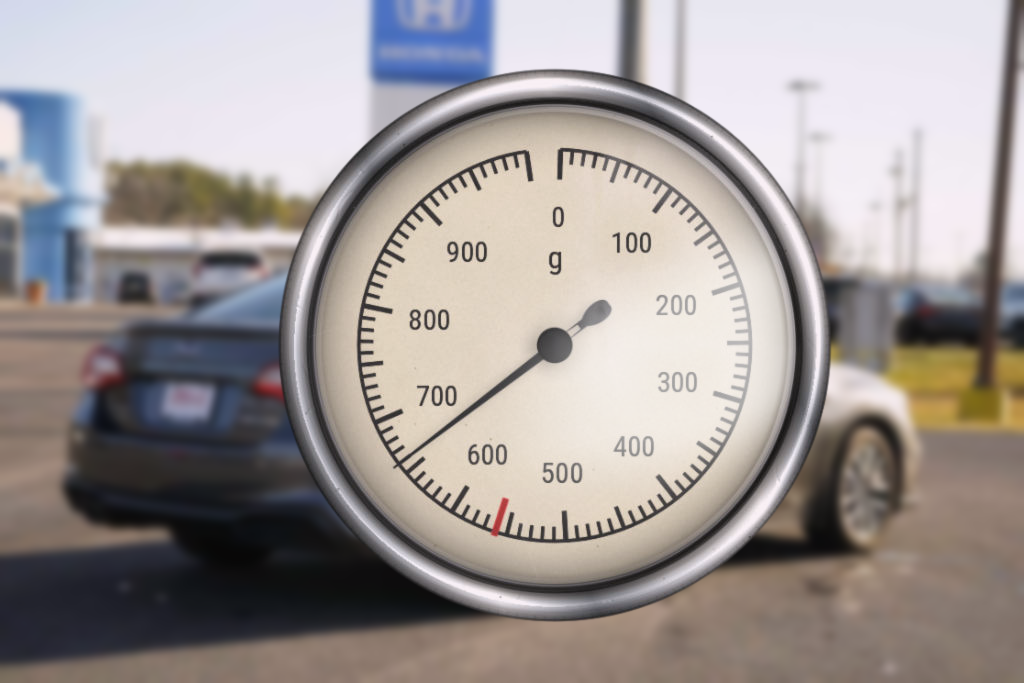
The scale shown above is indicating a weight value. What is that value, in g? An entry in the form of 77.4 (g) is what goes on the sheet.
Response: 660 (g)
